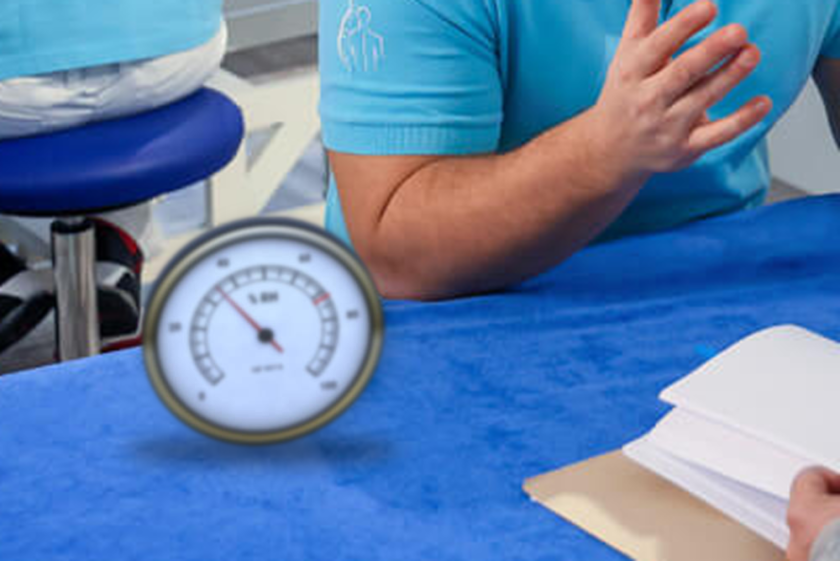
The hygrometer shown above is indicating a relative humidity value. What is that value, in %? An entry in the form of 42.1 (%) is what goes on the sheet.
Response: 35 (%)
